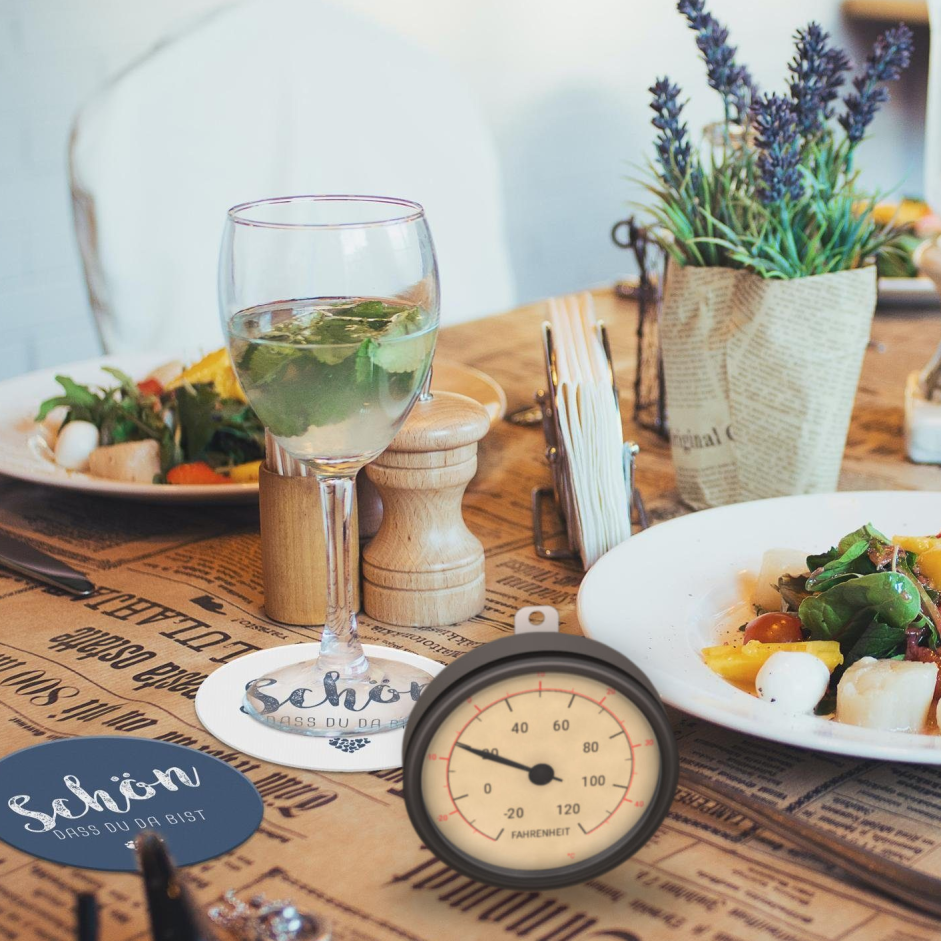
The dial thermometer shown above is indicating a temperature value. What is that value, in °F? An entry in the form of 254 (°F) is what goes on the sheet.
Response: 20 (°F)
